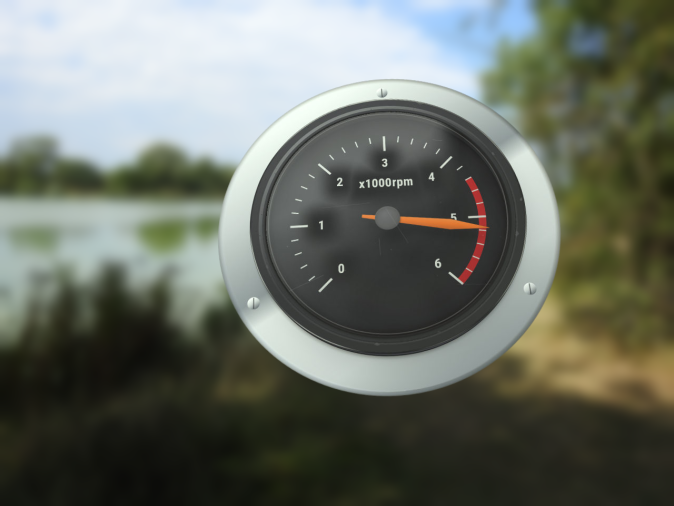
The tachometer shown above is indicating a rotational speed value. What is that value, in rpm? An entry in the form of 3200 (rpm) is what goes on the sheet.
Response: 5200 (rpm)
